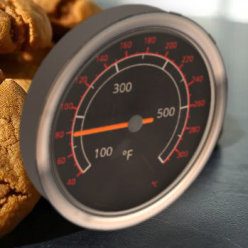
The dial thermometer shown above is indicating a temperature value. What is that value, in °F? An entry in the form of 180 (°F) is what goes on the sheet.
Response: 175 (°F)
